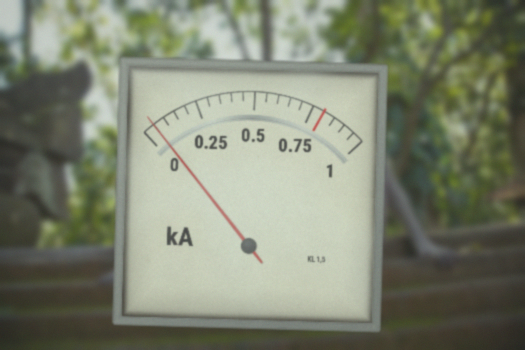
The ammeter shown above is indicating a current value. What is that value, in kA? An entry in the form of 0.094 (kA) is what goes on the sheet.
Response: 0.05 (kA)
